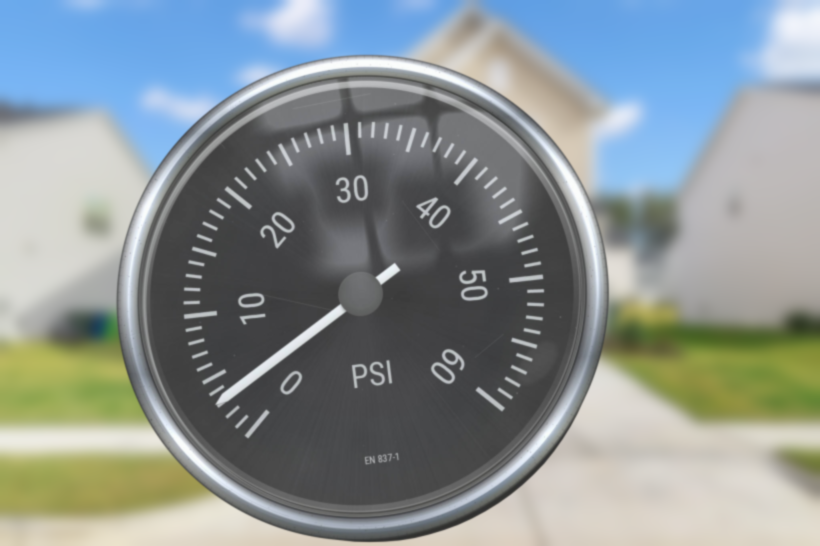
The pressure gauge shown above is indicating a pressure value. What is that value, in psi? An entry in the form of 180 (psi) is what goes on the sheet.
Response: 3 (psi)
